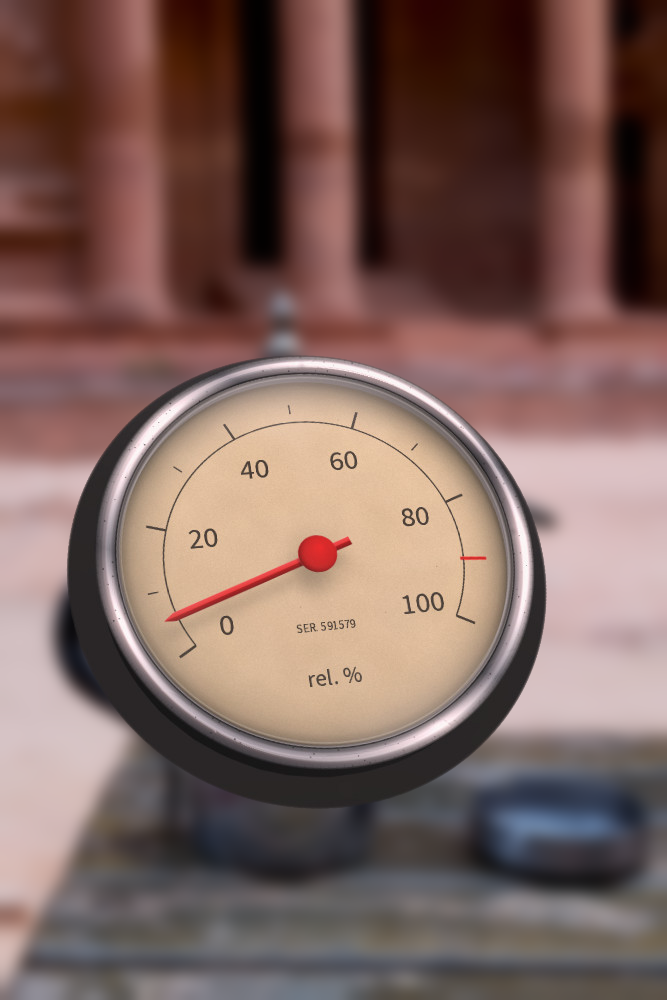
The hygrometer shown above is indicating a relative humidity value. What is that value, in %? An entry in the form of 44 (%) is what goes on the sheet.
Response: 5 (%)
